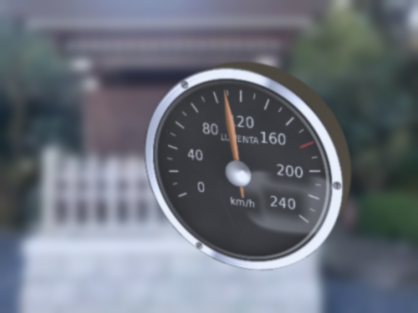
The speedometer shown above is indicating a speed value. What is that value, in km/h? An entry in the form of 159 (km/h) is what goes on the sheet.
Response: 110 (km/h)
